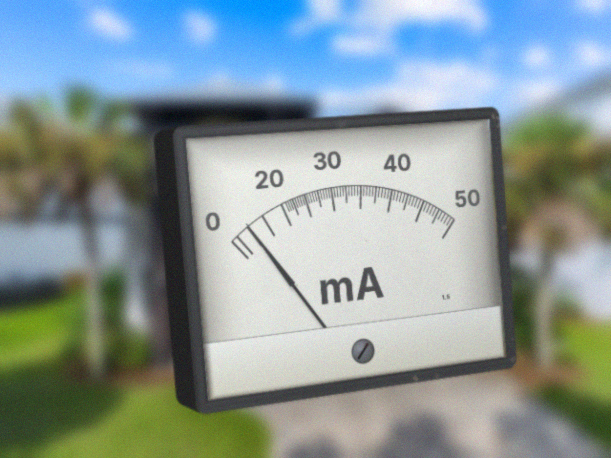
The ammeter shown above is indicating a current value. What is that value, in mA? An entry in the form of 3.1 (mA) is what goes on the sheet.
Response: 10 (mA)
